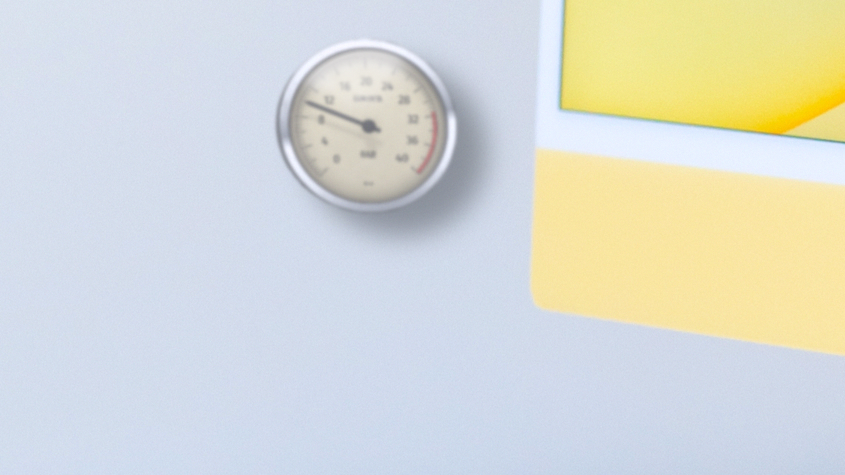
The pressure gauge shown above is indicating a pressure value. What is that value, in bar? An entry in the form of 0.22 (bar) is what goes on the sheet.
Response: 10 (bar)
